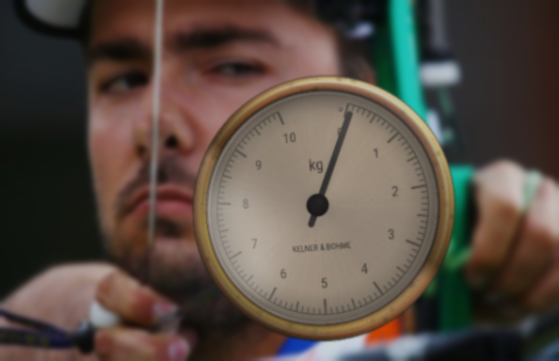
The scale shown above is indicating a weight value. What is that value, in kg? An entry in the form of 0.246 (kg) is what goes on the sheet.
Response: 0.1 (kg)
